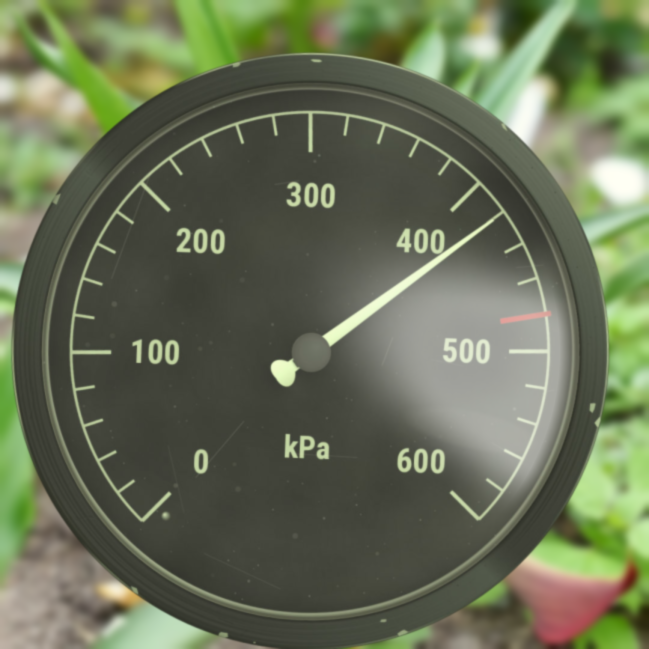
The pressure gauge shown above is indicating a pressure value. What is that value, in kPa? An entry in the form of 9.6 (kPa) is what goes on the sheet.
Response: 420 (kPa)
